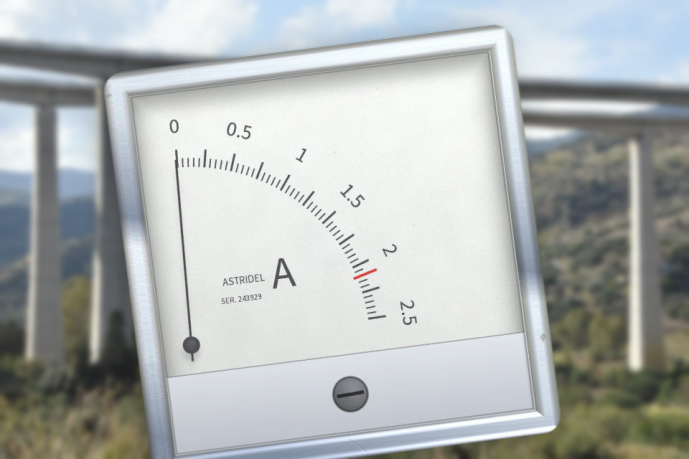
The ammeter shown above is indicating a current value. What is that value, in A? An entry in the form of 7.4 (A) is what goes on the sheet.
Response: 0 (A)
